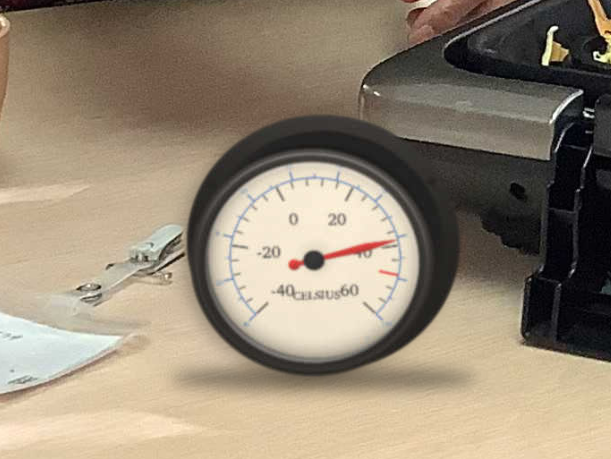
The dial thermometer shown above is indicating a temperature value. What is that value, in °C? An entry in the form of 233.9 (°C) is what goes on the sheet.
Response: 38 (°C)
